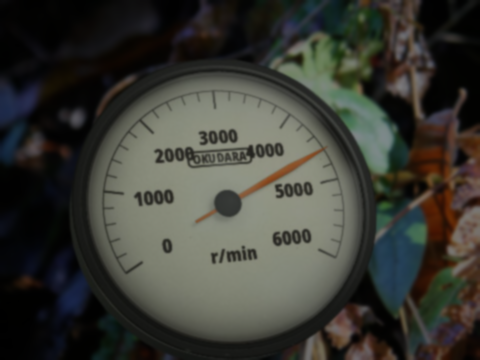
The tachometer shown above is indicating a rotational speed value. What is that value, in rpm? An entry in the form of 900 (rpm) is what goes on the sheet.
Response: 4600 (rpm)
